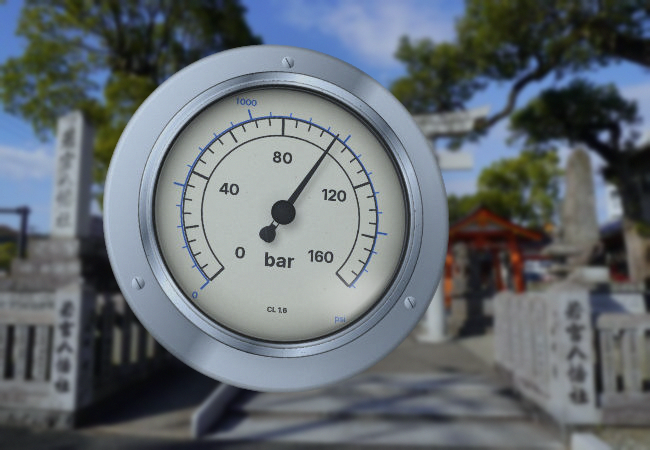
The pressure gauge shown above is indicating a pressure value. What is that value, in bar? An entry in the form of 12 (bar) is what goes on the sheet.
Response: 100 (bar)
